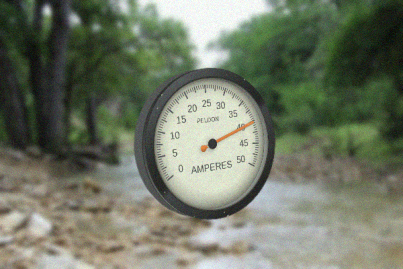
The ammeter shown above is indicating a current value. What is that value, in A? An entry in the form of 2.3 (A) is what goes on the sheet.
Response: 40 (A)
